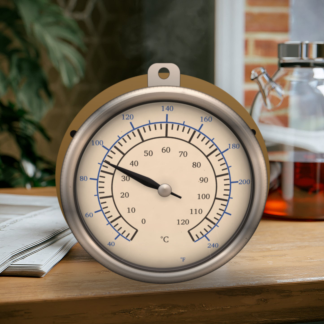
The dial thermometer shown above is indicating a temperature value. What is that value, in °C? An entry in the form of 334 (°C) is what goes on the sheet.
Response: 34 (°C)
